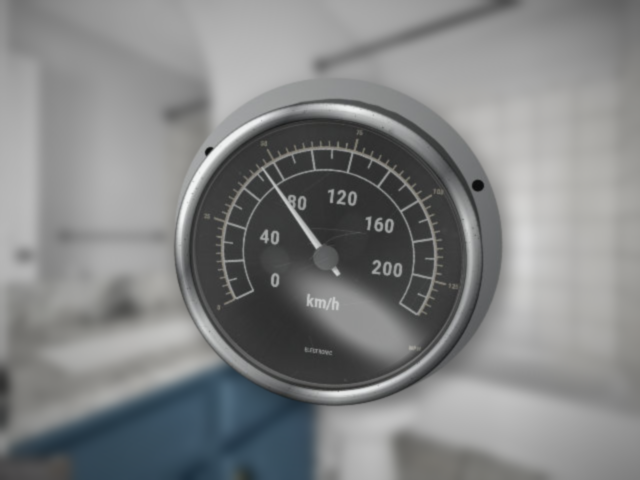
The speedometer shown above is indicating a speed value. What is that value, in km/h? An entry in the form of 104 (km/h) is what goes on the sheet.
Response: 75 (km/h)
